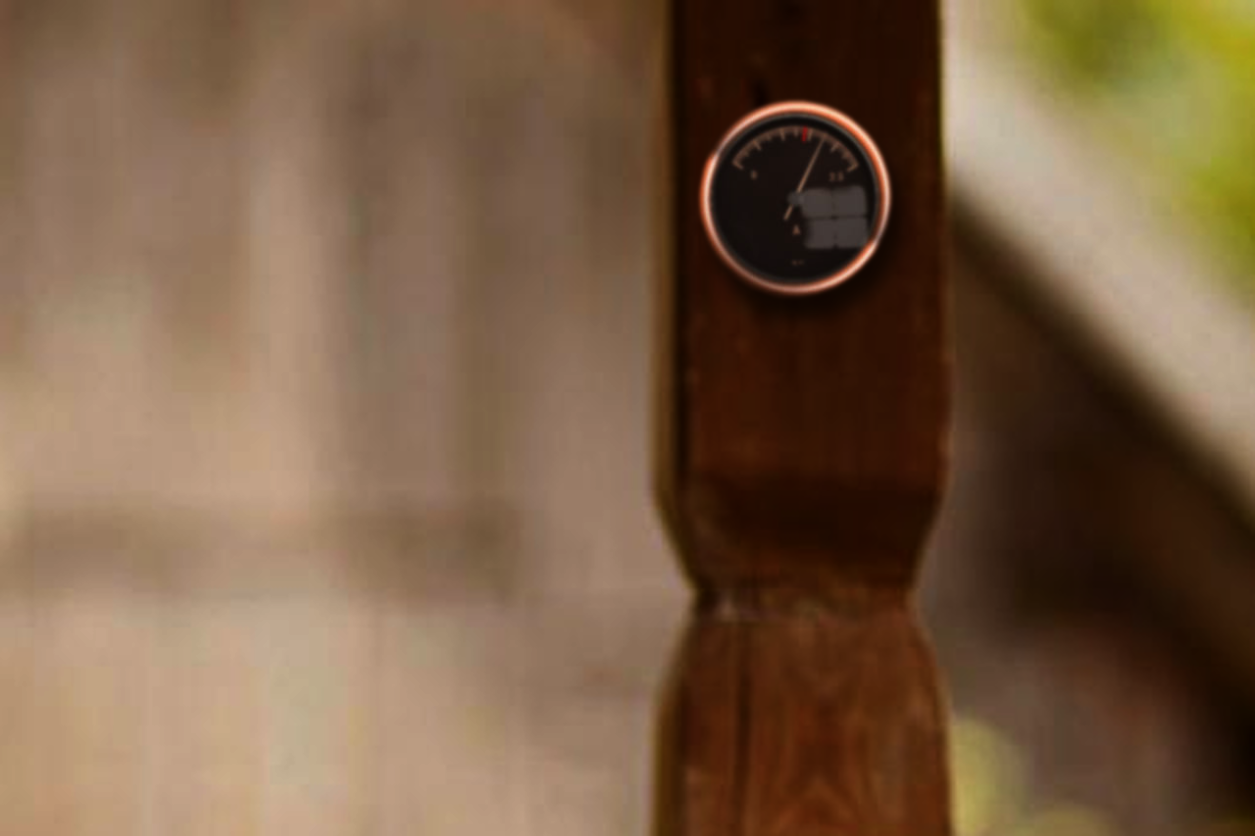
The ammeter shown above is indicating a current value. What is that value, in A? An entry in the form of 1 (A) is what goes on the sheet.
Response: 1.75 (A)
